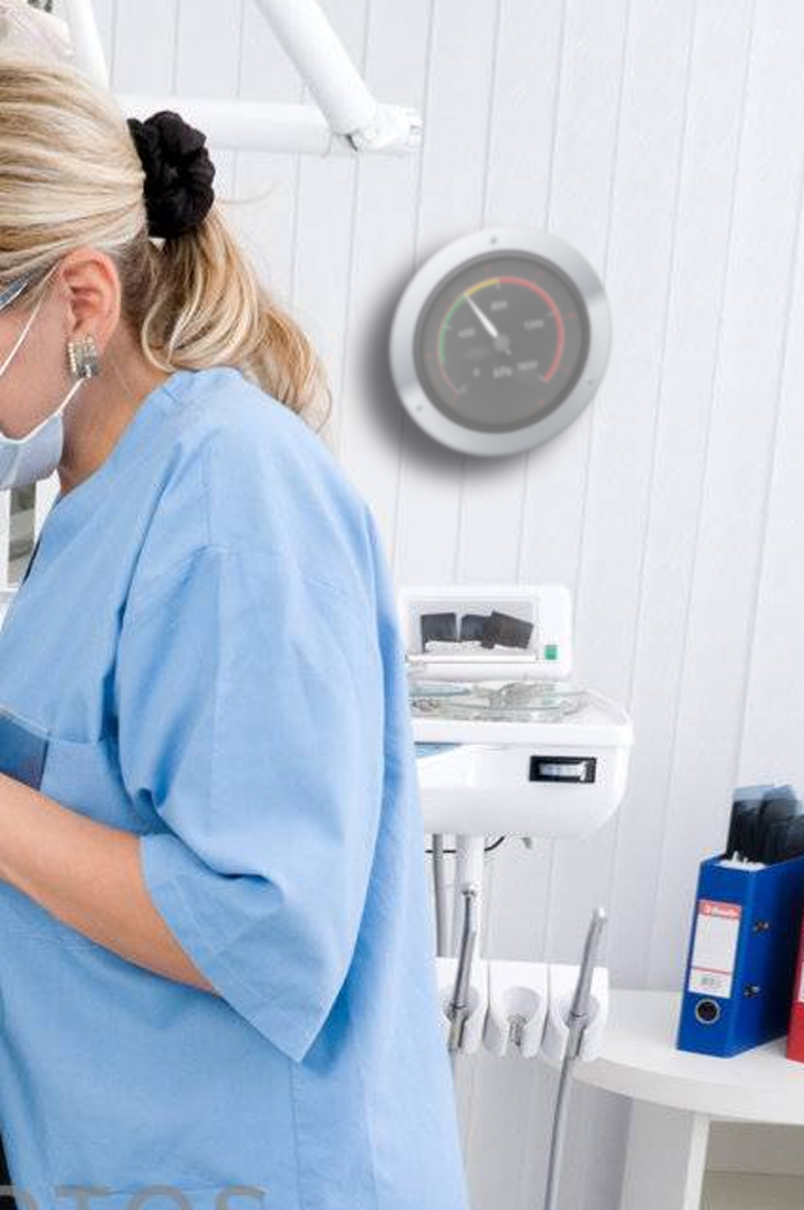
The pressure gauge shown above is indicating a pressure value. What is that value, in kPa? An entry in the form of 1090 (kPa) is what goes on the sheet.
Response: 600 (kPa)
